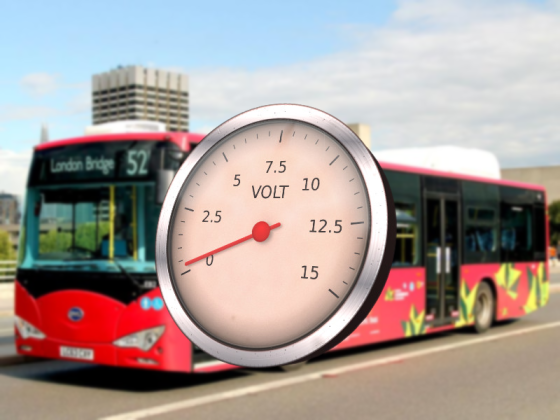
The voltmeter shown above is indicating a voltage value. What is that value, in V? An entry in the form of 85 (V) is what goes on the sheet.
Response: 0.25 (V)
